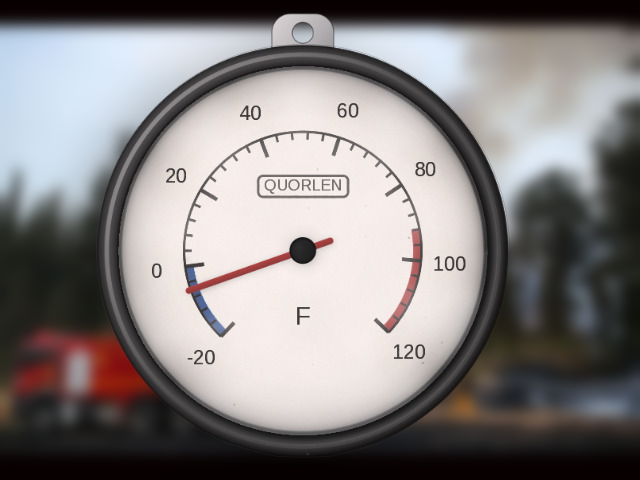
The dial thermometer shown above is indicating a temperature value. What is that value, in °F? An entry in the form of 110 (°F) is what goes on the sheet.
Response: -6 (°F)
